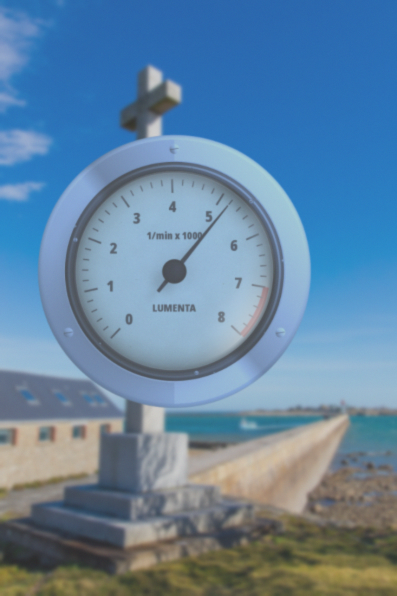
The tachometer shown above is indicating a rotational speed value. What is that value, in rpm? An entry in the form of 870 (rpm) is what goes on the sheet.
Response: 5200 (rpm)
